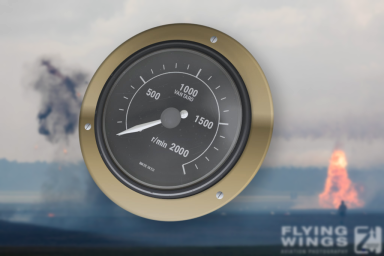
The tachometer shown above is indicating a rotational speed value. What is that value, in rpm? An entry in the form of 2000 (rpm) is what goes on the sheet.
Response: 0 (rpm)
